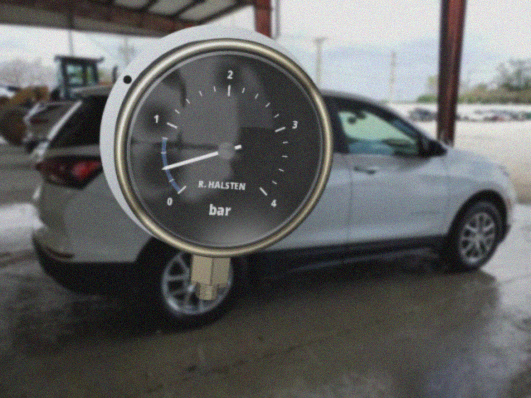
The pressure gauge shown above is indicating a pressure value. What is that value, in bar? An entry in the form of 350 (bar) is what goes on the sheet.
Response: 0.4 (bar)
